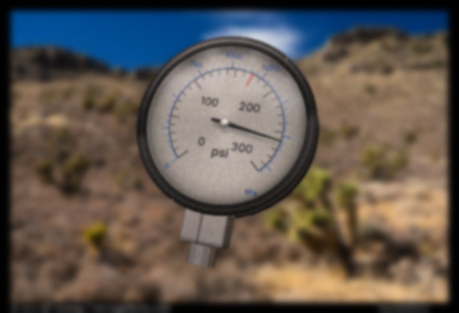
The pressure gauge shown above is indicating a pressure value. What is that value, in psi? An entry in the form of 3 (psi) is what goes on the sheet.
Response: 260 (psi)
